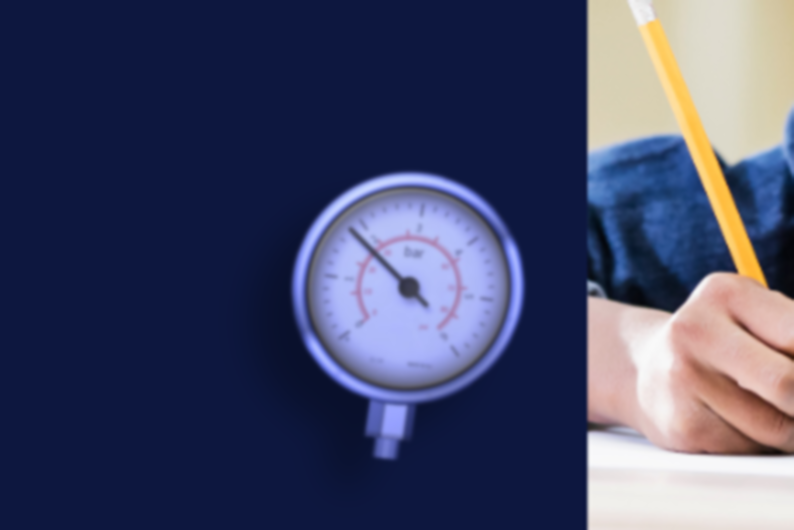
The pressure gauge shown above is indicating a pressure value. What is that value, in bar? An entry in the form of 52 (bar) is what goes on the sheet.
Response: 1.8 (bar)
